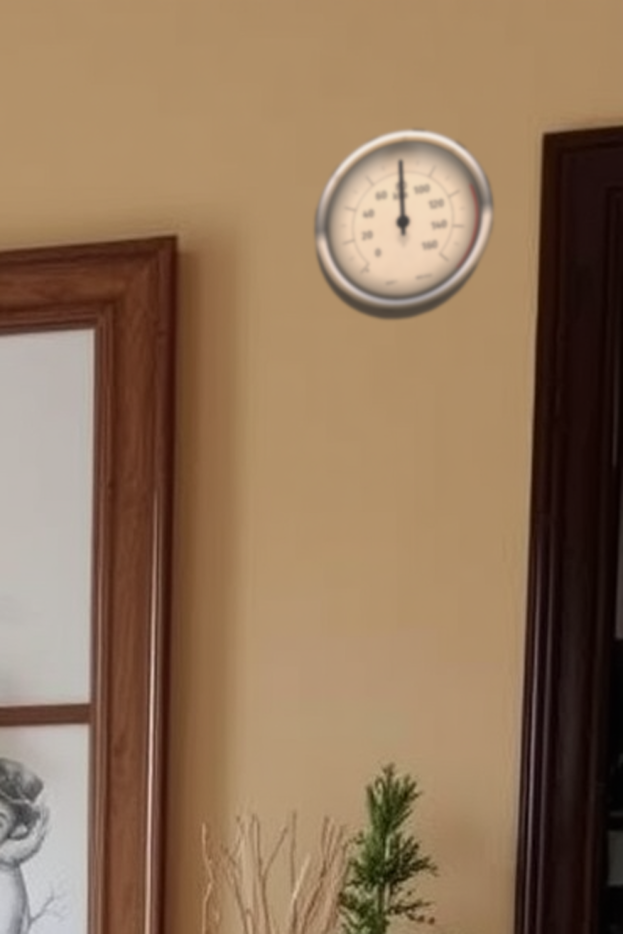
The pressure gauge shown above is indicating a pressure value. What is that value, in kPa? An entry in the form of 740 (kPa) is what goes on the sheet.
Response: 80 (kPa)
